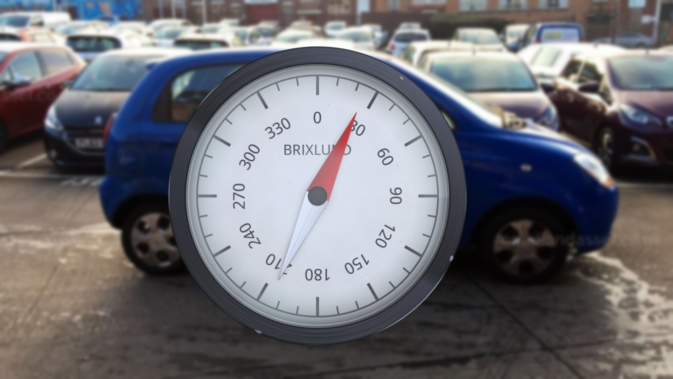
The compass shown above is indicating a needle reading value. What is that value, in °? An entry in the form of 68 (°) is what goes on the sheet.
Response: 25 (°)
